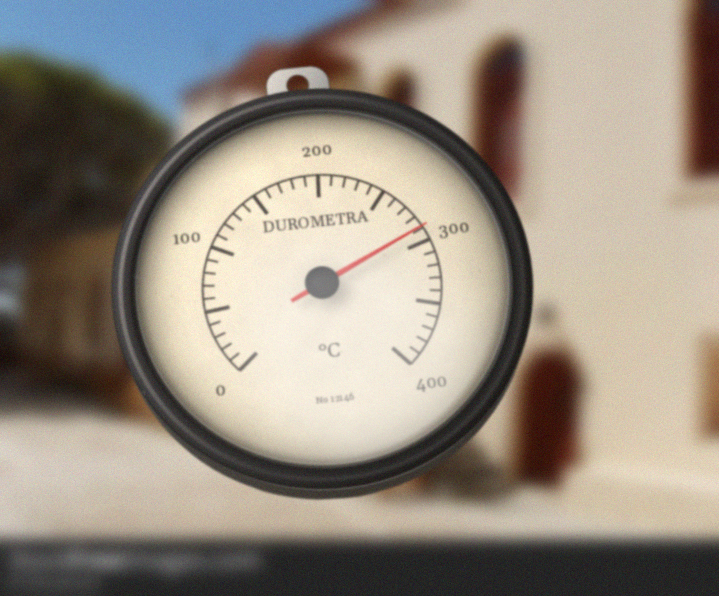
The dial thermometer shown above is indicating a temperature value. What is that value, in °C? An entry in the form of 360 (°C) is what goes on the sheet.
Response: 290 (°C)
